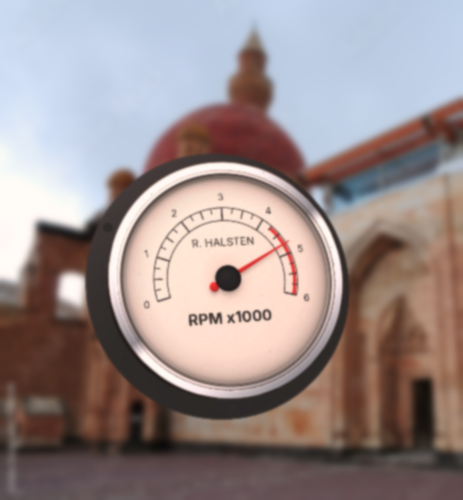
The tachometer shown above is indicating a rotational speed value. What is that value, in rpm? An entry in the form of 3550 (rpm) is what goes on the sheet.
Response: 4750 (rpm)
